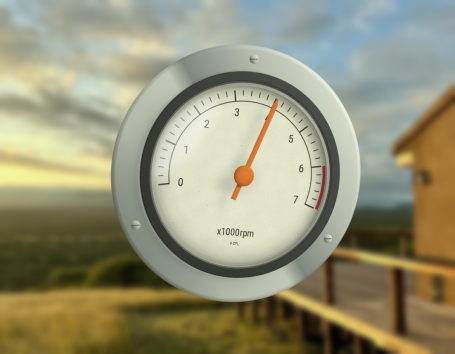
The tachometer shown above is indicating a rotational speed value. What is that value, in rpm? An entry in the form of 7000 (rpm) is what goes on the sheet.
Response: 4000 (rpm)
